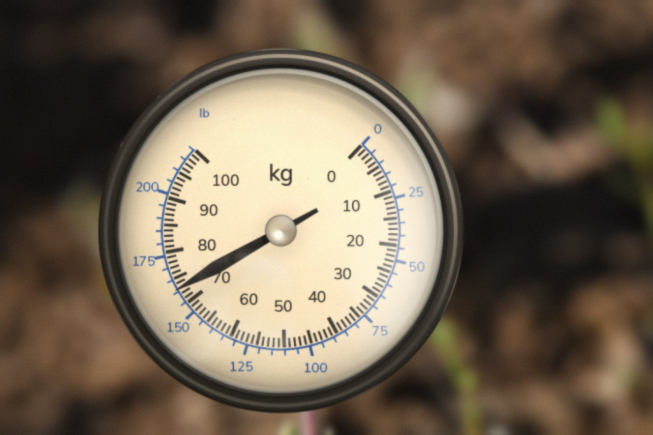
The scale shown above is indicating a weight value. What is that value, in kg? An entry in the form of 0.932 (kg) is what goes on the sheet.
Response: 73 (kg)
